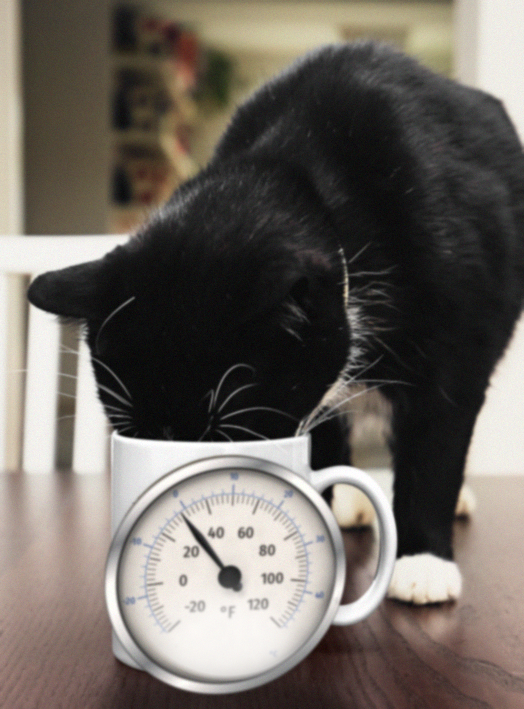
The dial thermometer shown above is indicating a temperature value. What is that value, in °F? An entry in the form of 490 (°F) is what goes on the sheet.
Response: 30 (°F)
